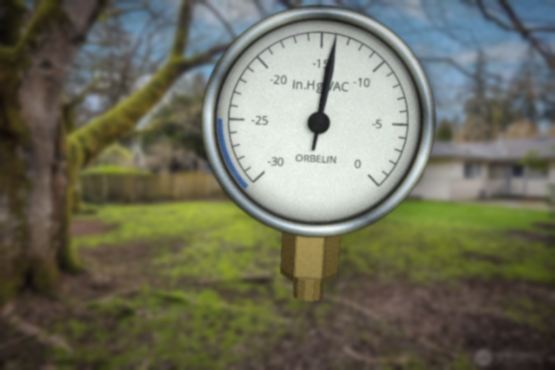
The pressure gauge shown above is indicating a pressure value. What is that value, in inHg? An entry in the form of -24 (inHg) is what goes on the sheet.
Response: -14 (inHg)
